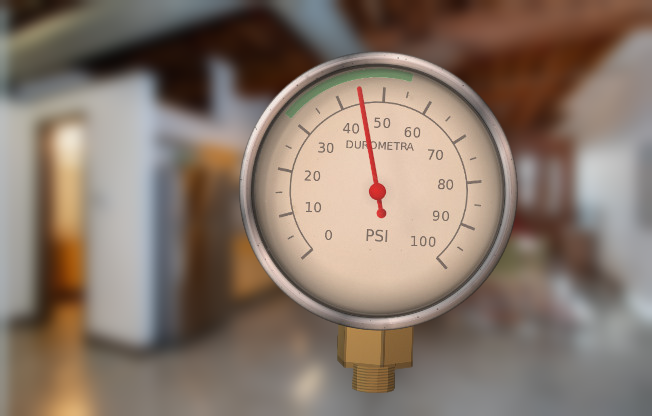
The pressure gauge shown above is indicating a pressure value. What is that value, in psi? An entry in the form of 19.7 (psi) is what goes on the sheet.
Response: 45 (psi)
